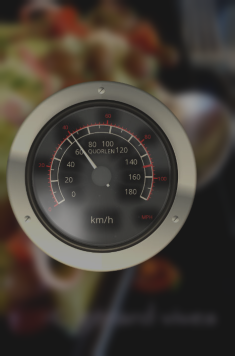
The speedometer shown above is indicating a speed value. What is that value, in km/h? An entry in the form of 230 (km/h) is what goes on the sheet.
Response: 65 (km/h)
